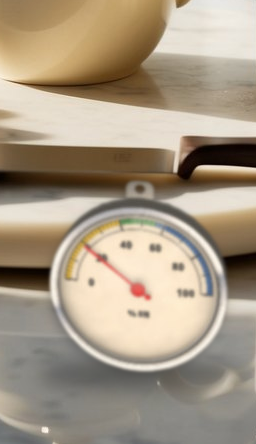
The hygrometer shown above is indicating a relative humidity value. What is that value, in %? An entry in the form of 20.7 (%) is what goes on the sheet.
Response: 20 (%)
